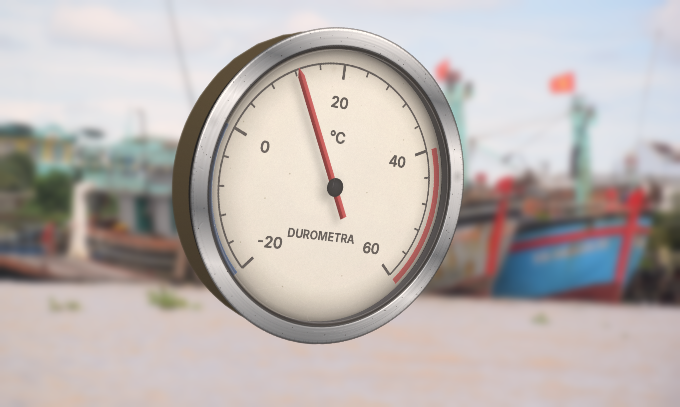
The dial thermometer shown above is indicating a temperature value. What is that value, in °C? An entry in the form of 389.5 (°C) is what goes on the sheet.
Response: 12 (°C)
